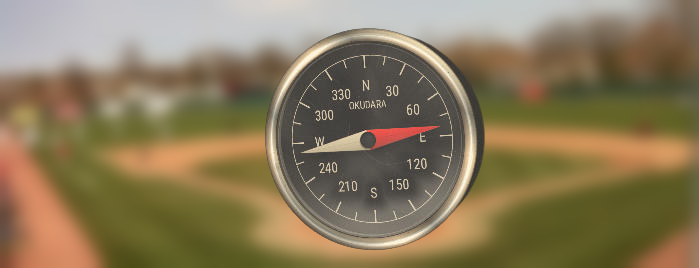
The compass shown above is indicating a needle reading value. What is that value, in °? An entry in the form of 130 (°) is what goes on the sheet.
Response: 82.5 (°)
